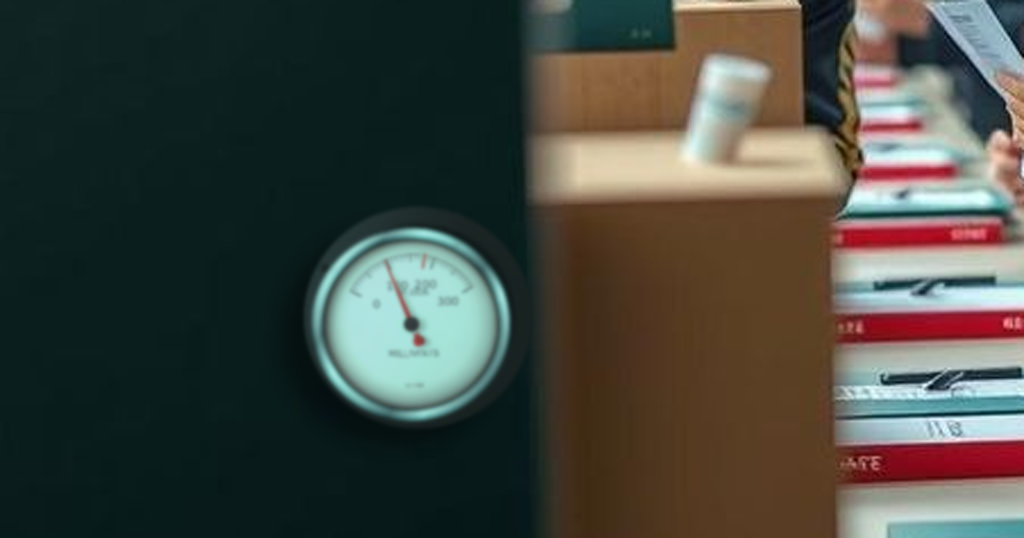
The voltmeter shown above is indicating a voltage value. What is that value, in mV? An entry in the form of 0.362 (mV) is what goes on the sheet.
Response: 100 (mV)
